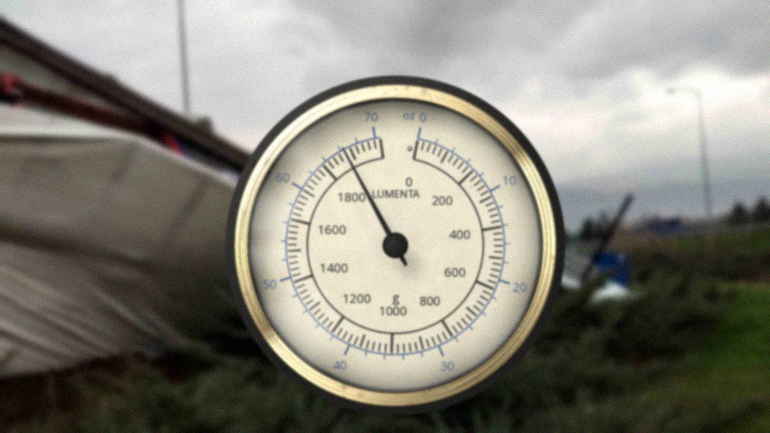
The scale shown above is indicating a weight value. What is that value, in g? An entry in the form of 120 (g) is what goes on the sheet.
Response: 1880 (g)
